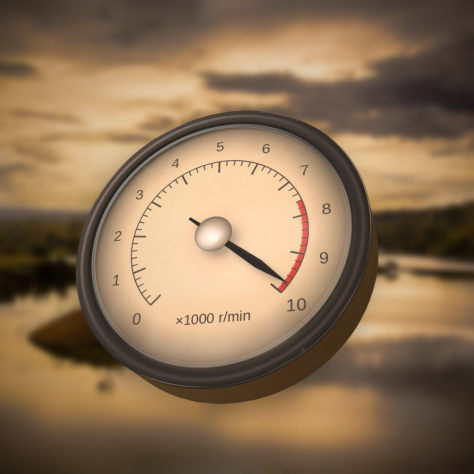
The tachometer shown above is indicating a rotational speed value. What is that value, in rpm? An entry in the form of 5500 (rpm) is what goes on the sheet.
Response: 9800 (rpm)
